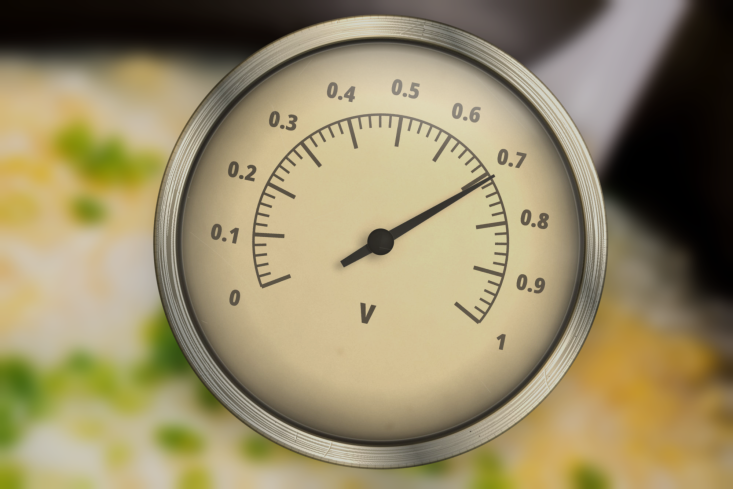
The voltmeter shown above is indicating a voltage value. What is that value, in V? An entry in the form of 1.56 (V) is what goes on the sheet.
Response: 0.71 (V)
